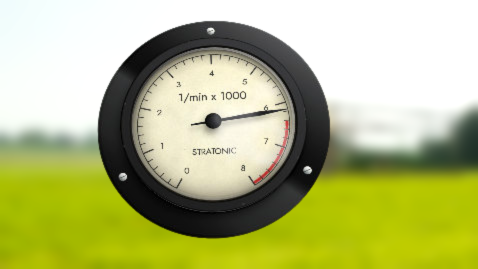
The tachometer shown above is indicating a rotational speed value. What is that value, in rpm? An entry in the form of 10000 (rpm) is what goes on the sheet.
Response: 6200 (rpm)
